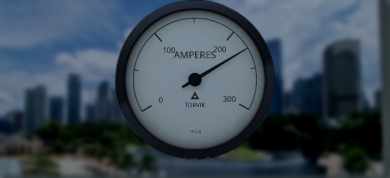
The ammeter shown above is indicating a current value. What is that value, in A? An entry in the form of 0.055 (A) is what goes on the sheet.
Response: 225 (A)
